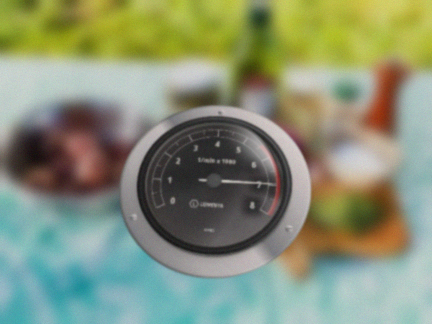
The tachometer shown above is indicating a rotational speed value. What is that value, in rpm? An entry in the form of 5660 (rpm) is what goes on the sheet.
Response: 7000 (rpm)
